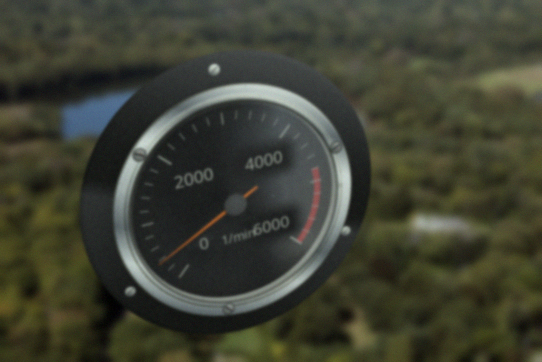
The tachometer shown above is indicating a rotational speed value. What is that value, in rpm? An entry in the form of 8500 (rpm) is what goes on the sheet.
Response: 400 (rpm)
